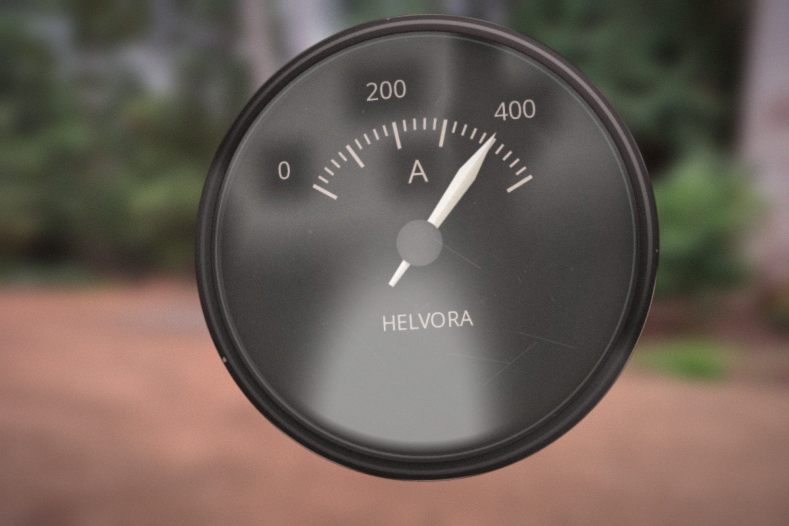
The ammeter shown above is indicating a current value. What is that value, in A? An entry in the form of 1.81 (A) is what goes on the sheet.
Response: 400 (A)
